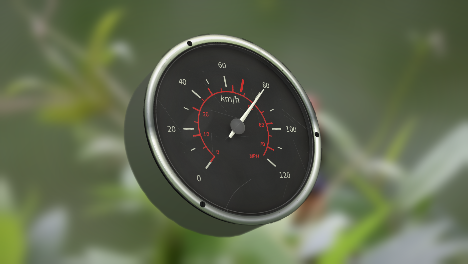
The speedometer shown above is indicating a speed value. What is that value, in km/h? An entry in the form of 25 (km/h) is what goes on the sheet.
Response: 80 (km/h)
